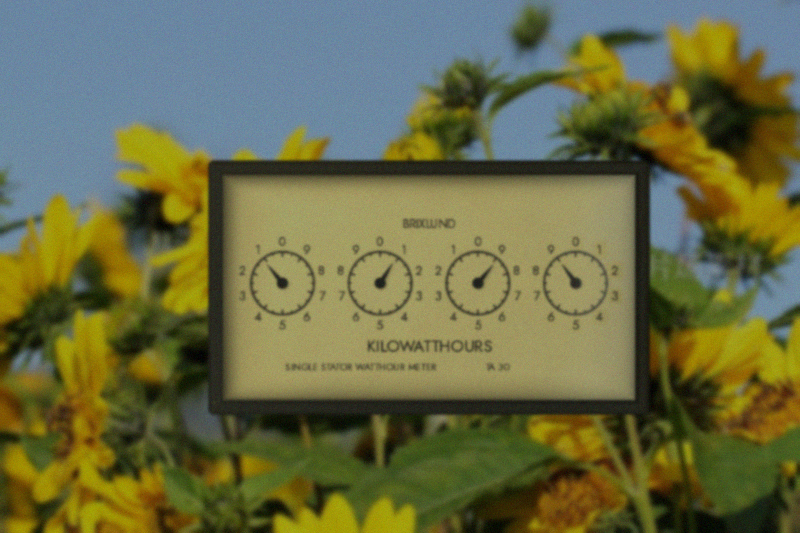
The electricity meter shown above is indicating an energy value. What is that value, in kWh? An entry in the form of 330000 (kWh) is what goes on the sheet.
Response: 1089 (kWh)
